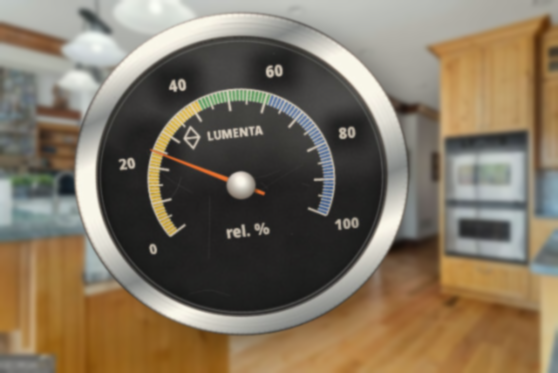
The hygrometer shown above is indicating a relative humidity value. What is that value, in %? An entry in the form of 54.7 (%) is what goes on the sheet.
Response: 25 (%)
